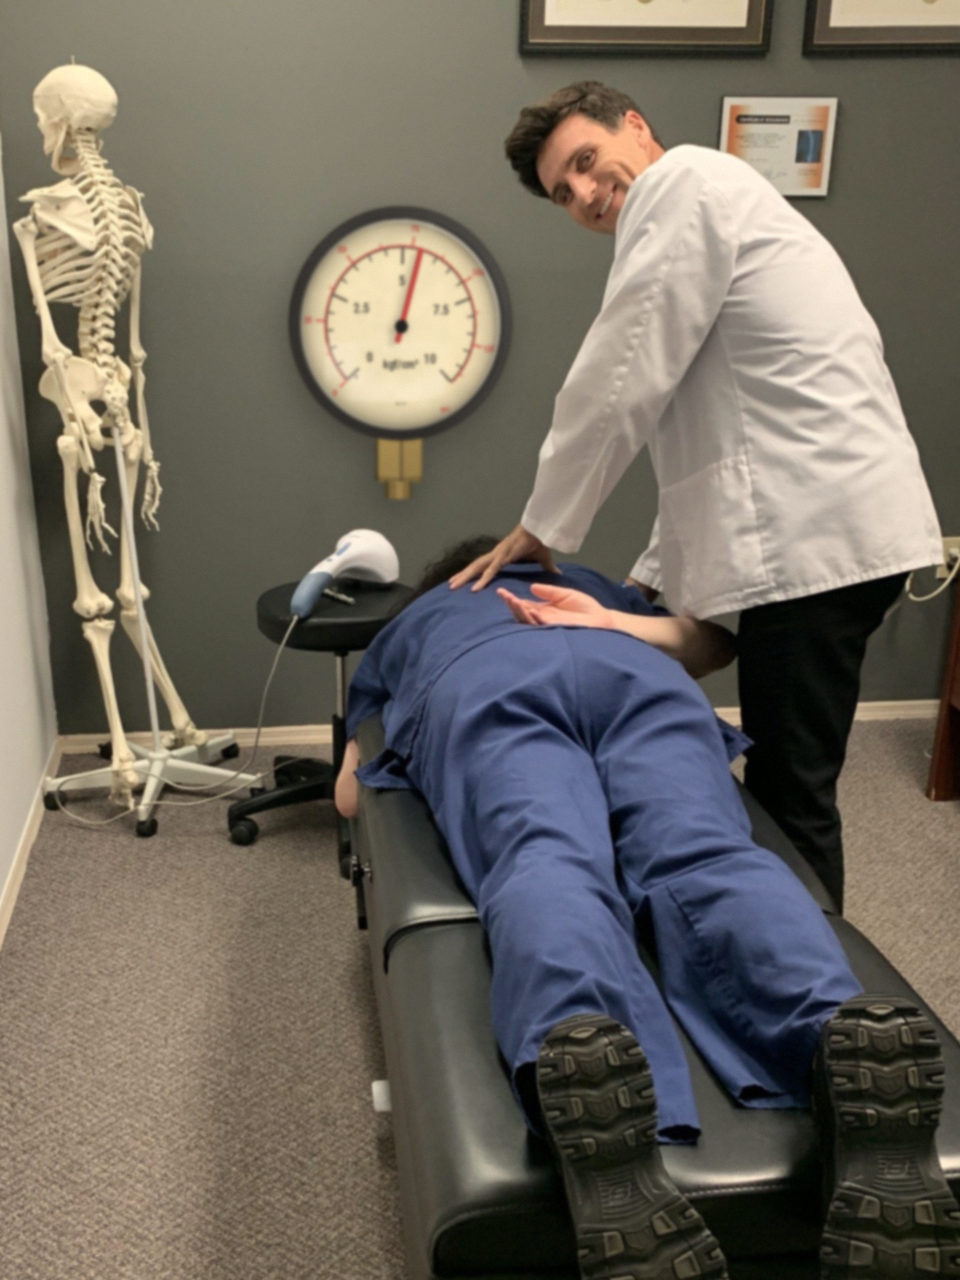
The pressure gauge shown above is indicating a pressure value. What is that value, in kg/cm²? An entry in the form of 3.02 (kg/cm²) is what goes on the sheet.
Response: 5.5 (kg/cm²)
